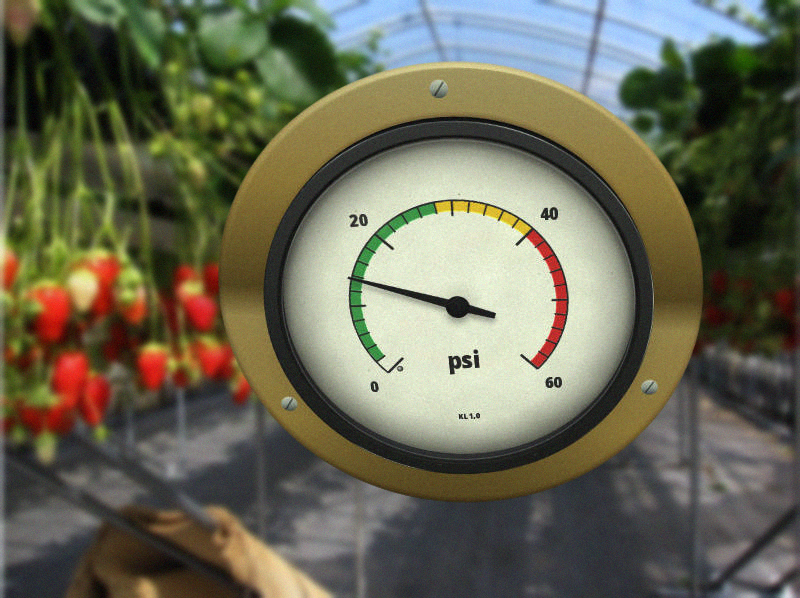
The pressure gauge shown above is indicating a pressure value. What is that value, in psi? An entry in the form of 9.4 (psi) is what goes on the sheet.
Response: 14 (psi)
